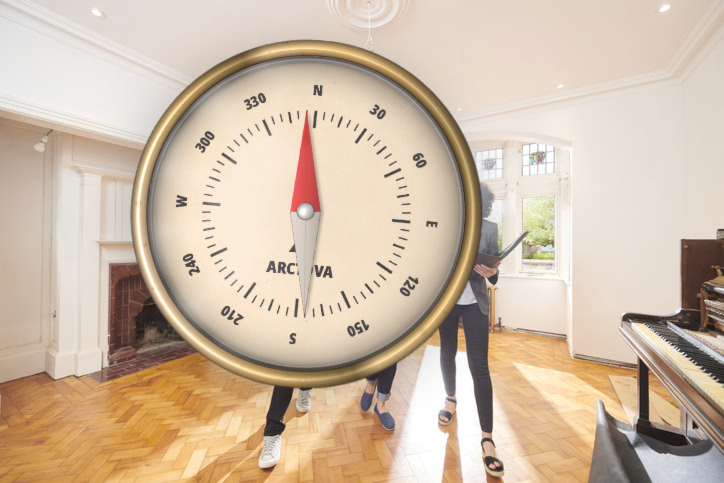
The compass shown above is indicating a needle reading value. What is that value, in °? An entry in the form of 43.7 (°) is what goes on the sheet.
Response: 355 (°)
